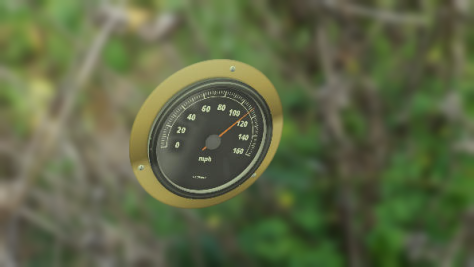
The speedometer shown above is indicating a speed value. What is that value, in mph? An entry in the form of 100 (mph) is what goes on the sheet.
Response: 110 (mph)
